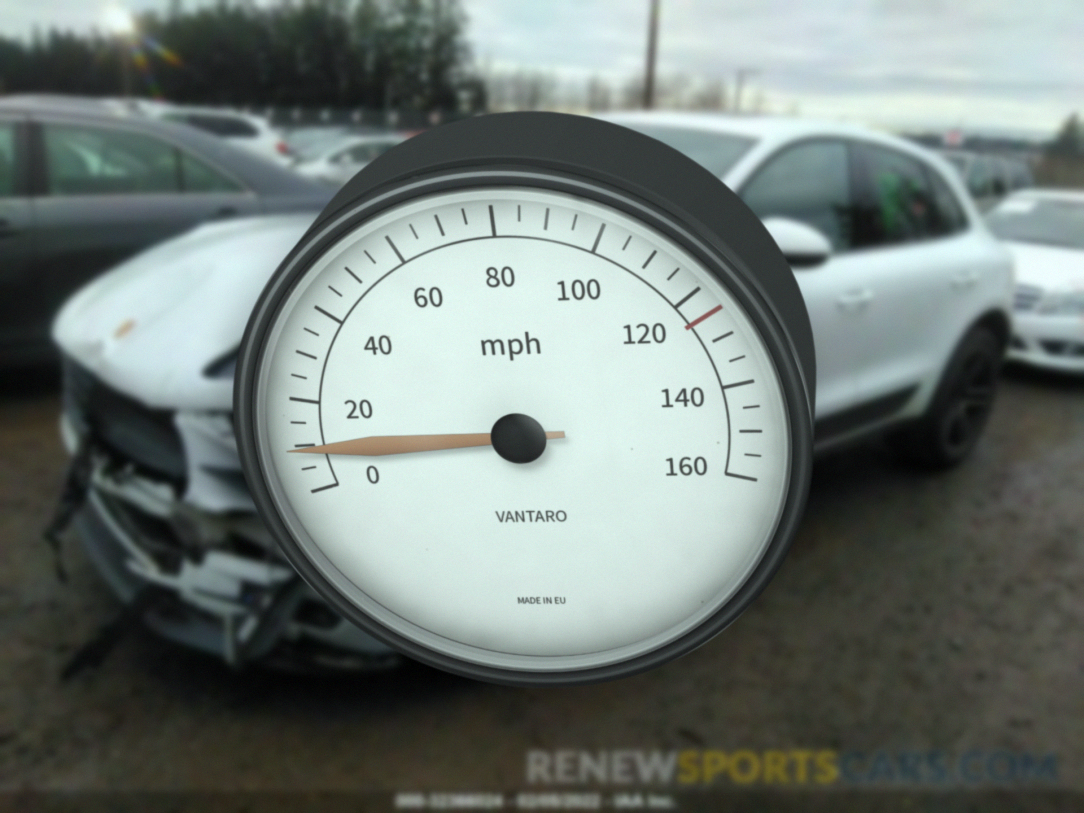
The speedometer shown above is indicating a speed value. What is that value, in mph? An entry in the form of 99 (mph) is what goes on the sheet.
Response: 10 (mph)
